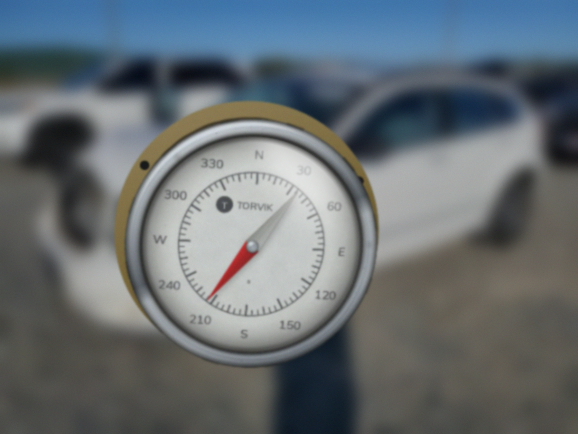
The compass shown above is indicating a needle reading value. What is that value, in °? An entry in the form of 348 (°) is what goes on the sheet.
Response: 215 (°)
